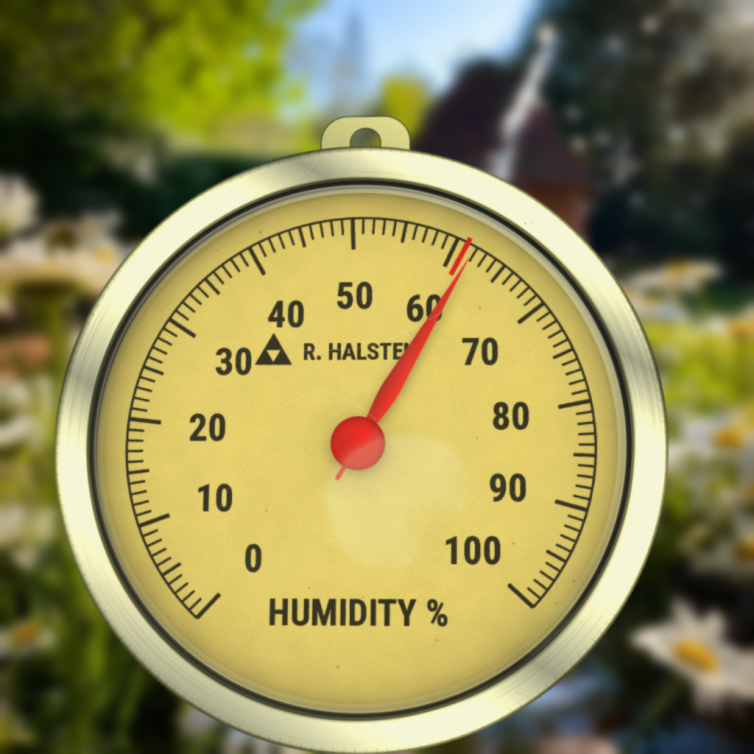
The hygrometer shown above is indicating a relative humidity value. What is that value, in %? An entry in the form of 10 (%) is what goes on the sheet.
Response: 62 (%)
